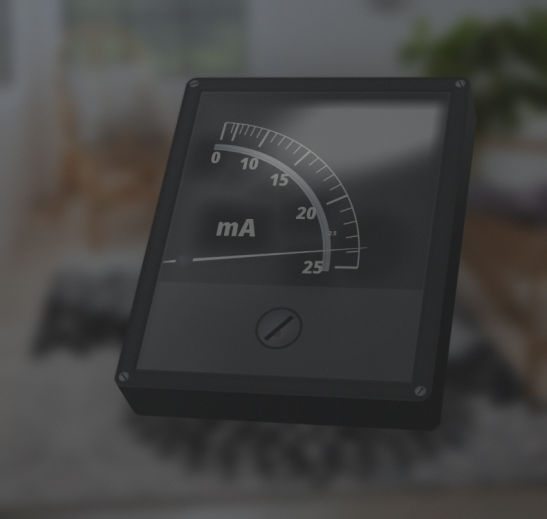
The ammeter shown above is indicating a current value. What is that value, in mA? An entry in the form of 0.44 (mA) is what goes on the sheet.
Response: 24 (mA)
